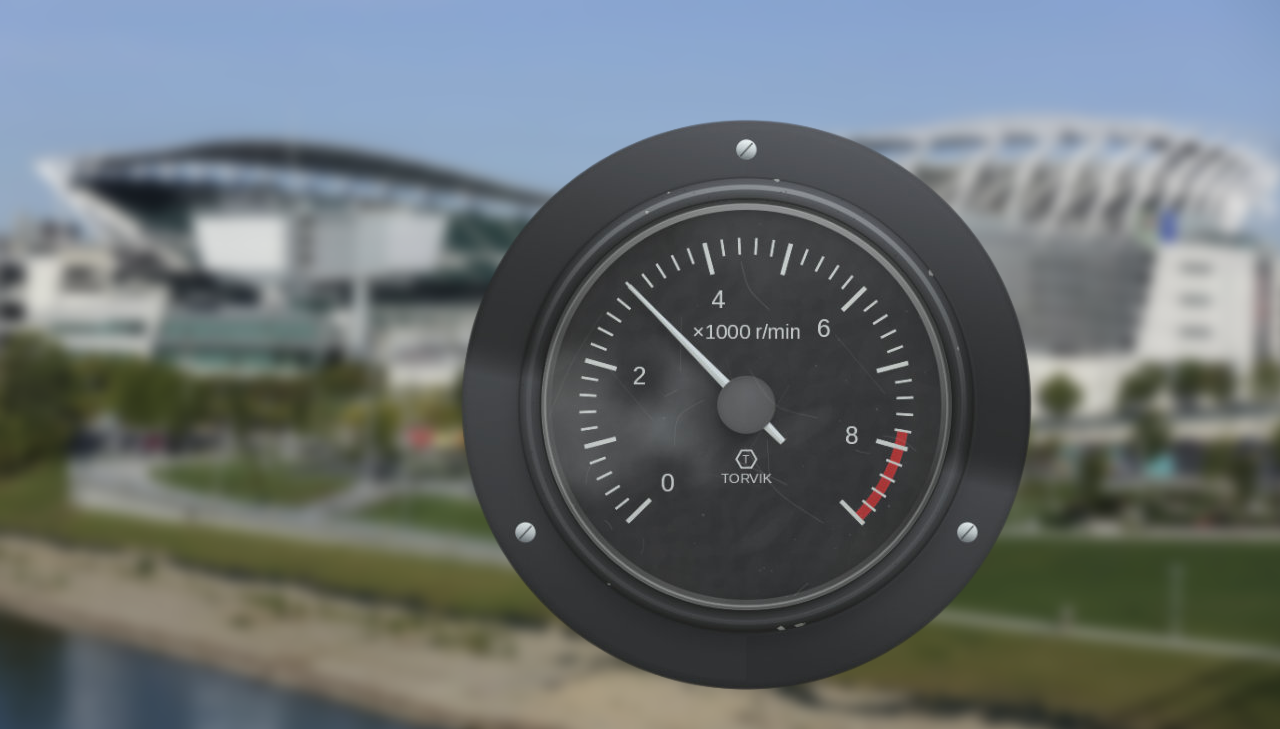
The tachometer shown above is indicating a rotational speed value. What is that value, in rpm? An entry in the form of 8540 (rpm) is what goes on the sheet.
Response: 3000 (rpm)
